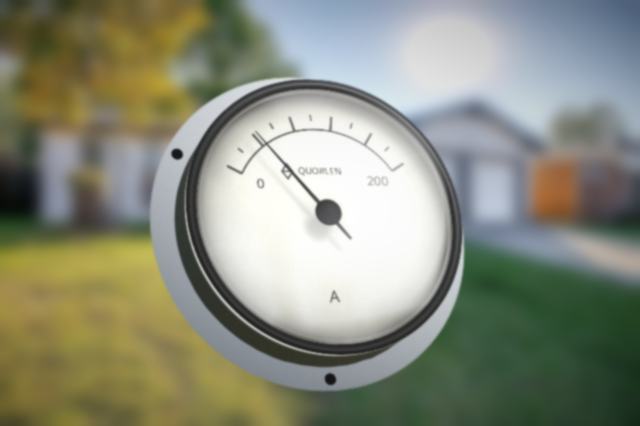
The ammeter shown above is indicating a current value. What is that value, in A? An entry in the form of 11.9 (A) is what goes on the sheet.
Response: 40 (A)
